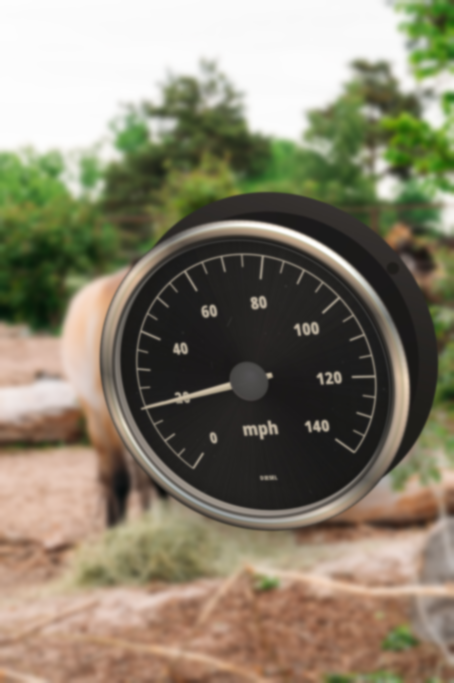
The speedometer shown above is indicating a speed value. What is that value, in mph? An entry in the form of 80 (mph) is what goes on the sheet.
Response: 20 (mph)
